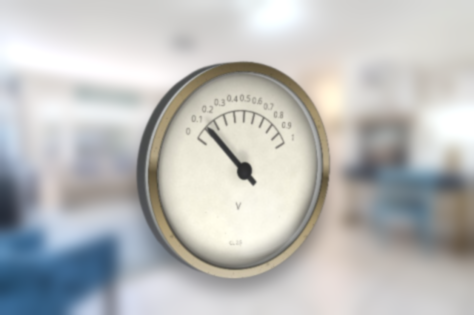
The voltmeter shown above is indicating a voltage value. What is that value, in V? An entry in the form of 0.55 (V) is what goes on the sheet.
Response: 0.1 (V)
